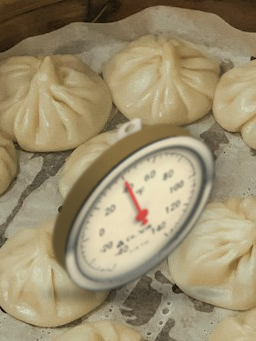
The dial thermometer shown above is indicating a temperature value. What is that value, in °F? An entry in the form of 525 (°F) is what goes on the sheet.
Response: 40 (°F)
